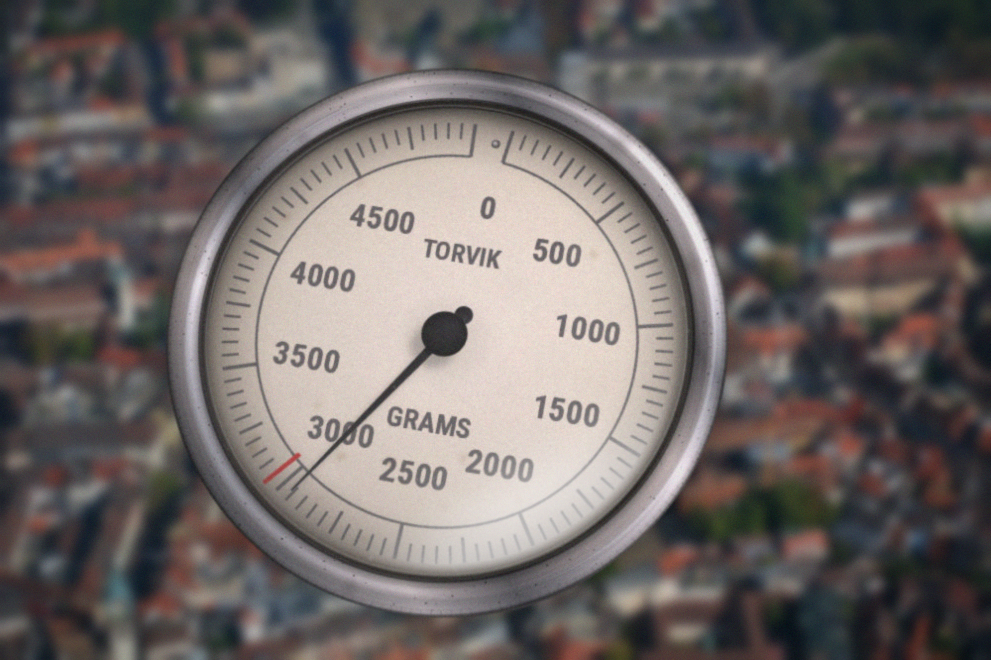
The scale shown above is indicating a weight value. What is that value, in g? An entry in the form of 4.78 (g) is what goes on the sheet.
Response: 2950 (g)
